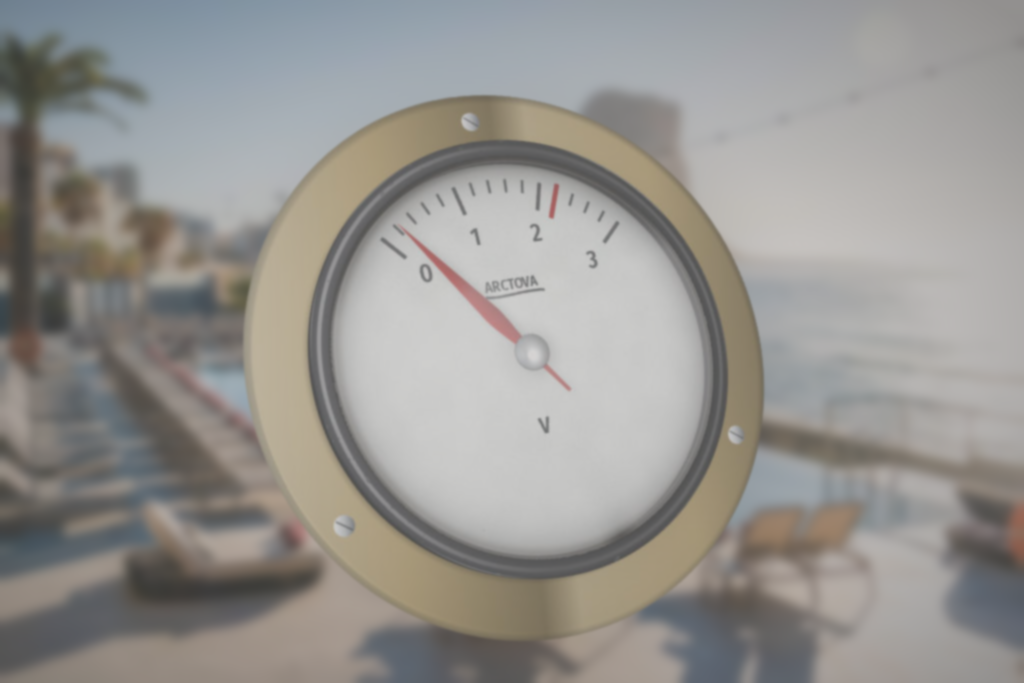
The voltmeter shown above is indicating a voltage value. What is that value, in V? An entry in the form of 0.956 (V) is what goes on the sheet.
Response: 0.2 (V)
